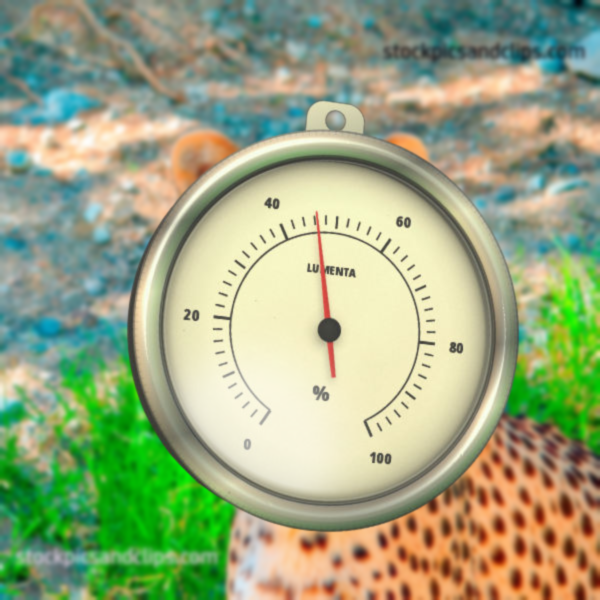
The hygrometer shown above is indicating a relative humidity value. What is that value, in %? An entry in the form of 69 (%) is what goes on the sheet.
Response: 46 (%)
